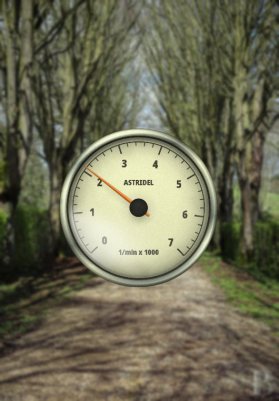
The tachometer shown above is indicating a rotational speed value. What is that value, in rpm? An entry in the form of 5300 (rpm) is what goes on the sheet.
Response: 2100 (rpm)
